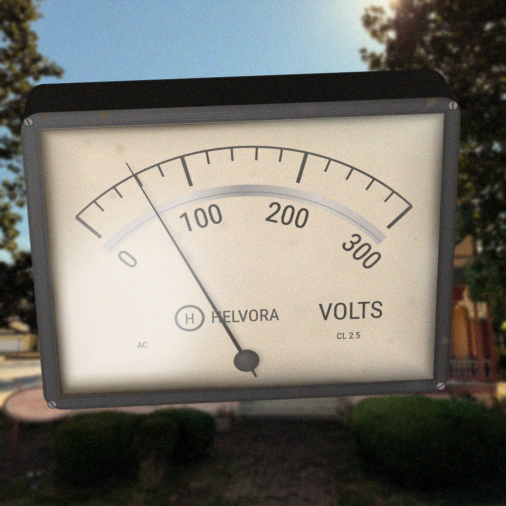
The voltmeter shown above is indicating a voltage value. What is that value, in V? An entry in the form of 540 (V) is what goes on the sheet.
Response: 60 (V)
